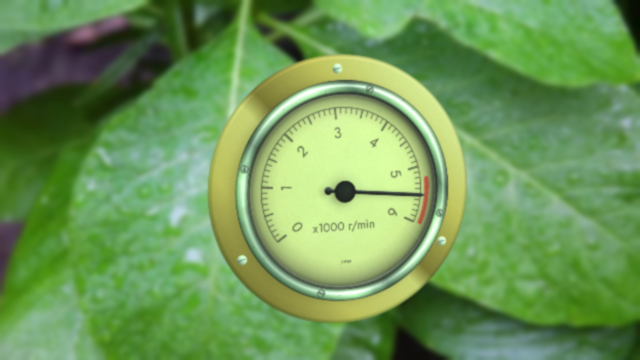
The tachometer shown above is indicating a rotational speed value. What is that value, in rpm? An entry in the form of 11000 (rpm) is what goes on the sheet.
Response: 5500 (rpm)
